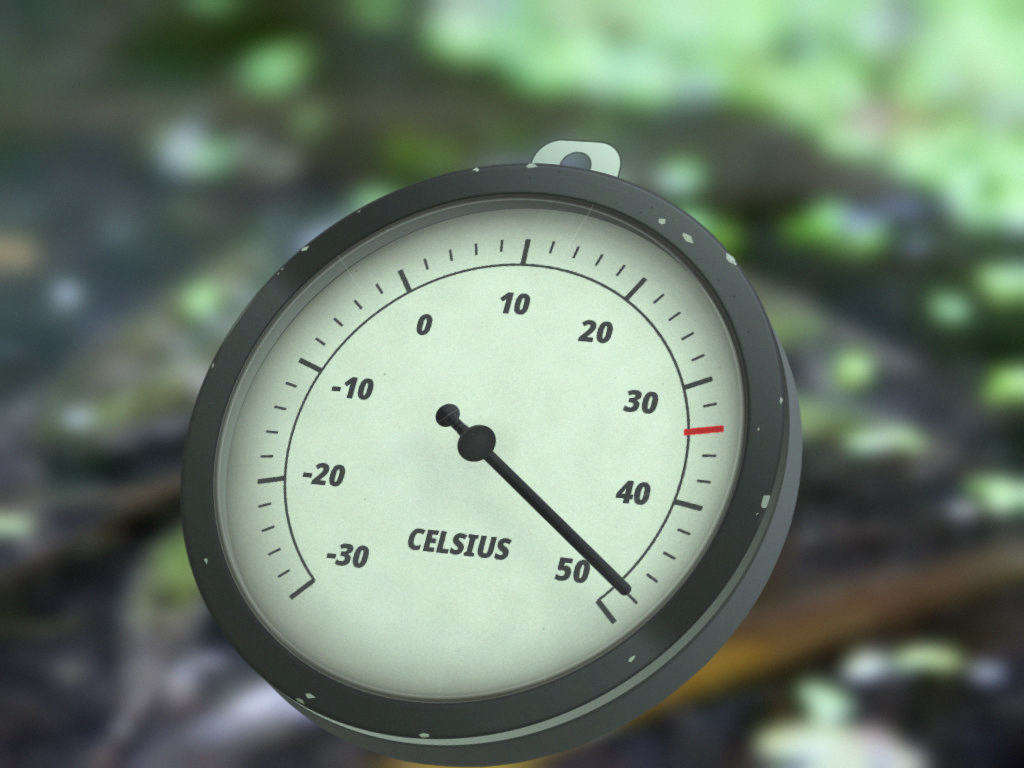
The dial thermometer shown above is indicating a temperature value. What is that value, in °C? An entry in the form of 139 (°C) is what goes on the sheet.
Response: 48 (°C)
